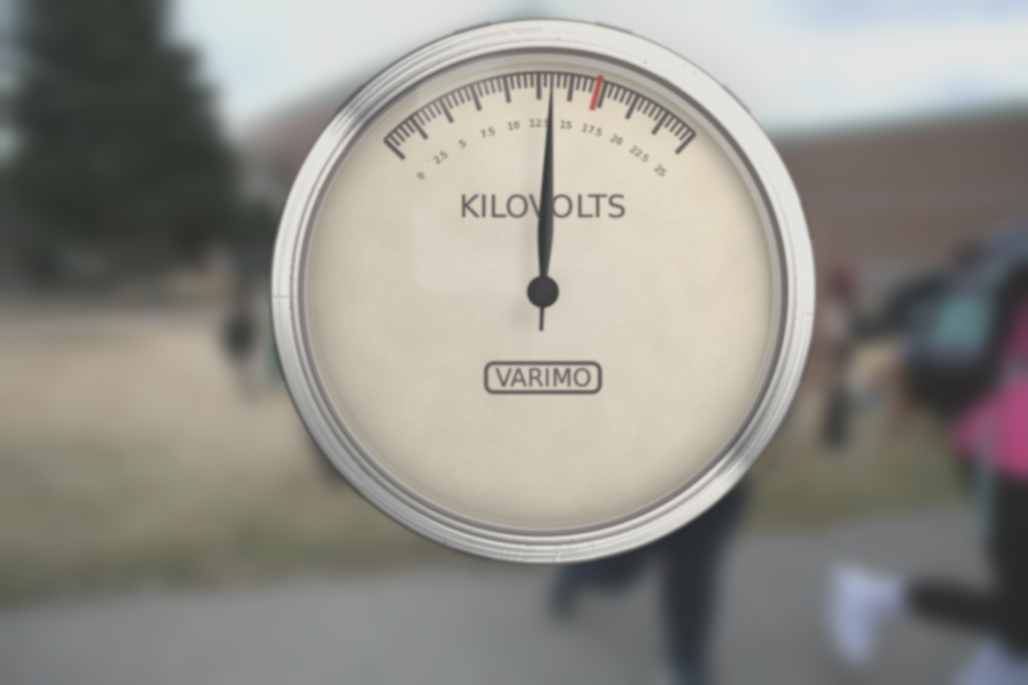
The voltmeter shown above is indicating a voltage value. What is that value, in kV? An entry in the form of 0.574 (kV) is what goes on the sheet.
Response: 13.5 (kV)
